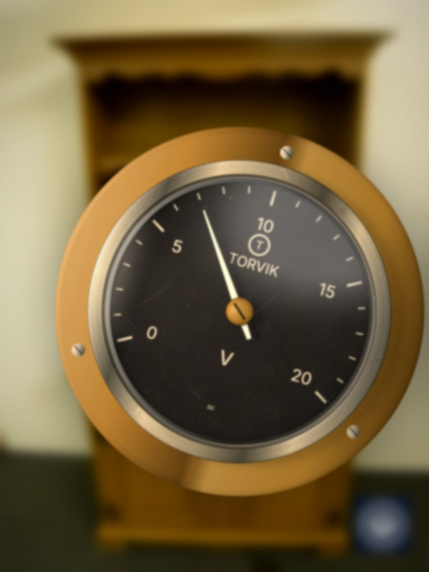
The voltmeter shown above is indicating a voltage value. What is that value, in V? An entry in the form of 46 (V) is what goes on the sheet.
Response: 7 (V)
